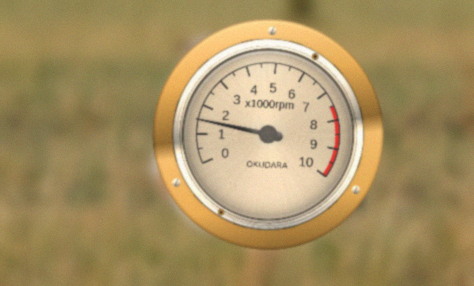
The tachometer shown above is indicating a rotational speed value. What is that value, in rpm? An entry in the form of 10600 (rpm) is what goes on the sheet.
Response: 1500 (rpm)
